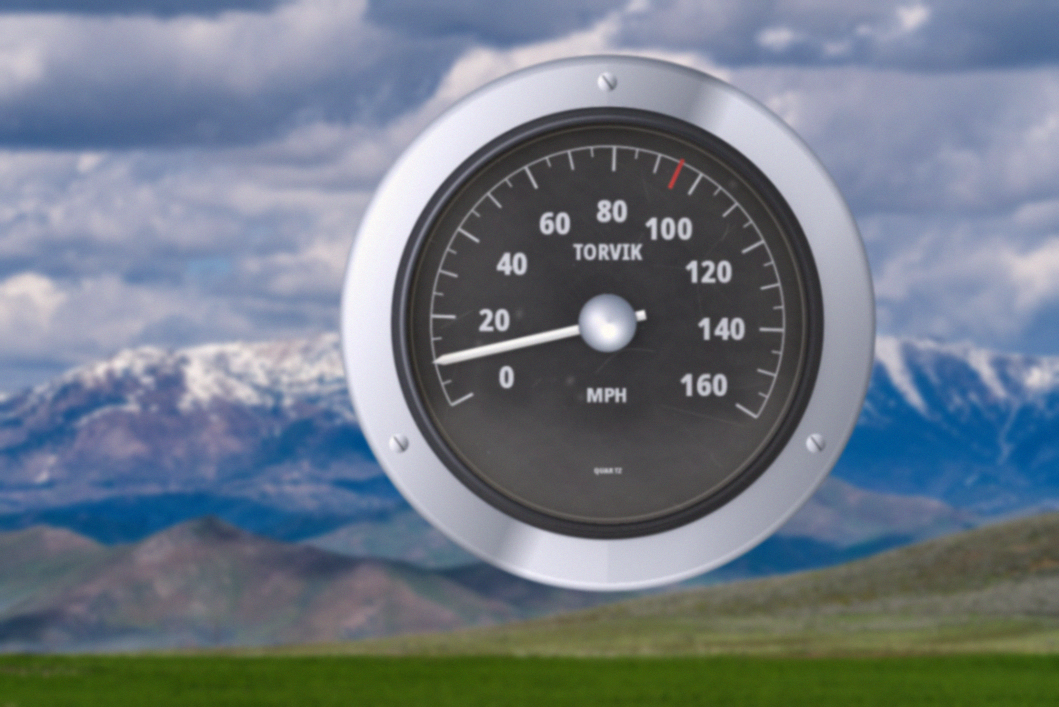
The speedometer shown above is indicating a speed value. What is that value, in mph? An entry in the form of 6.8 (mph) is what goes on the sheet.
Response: 10 (mph)
